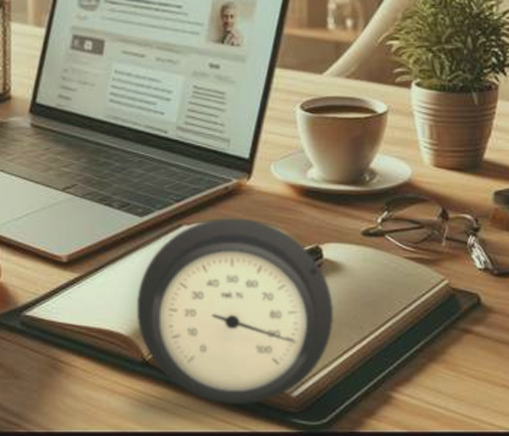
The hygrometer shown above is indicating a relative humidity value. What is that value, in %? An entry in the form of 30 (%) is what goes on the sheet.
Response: 90 (%)
